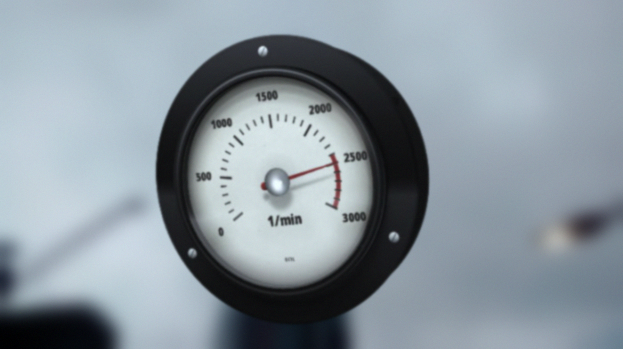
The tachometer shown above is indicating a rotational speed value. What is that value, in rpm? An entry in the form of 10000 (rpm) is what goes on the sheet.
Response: 2500 (rpm)
